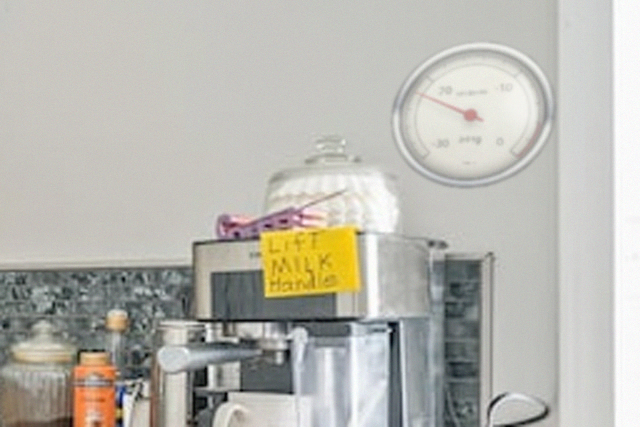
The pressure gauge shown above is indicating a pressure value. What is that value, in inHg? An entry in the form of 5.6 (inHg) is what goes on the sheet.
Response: -22 (inHg)
